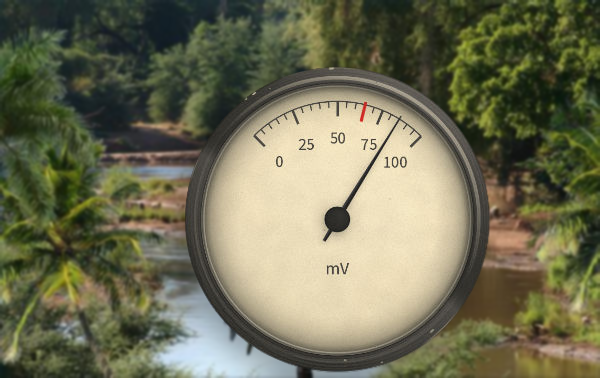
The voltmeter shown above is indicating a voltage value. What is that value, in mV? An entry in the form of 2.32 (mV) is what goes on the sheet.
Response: 85 (mV)
